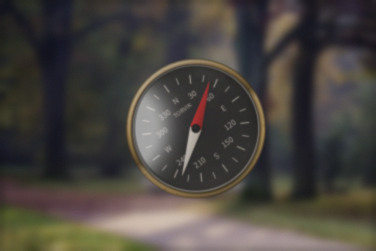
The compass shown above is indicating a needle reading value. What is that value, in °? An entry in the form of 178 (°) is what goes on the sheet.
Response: 52.5 (°)
